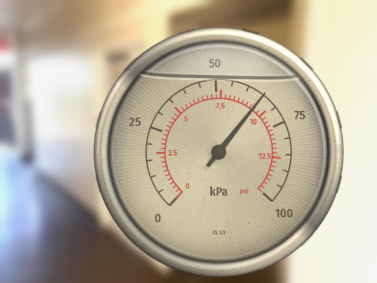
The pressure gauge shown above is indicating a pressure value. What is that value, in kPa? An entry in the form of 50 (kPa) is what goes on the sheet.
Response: 65 (kPa)
